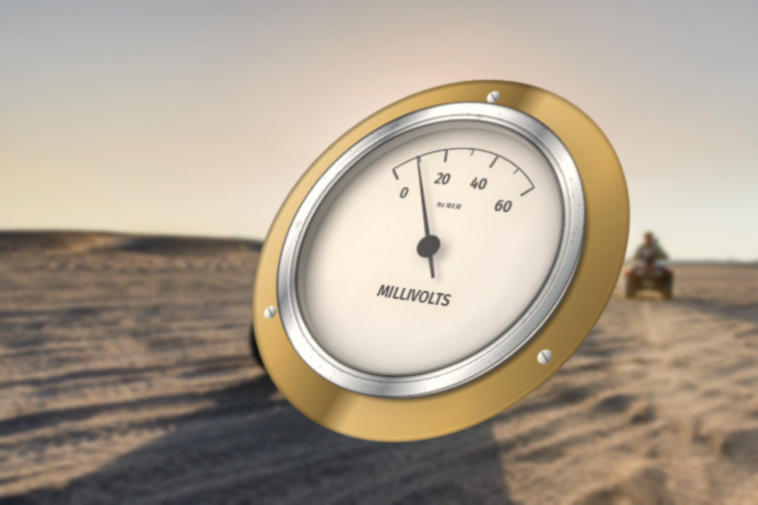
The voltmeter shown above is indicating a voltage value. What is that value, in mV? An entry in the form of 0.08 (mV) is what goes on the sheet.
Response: 10 (mV)
